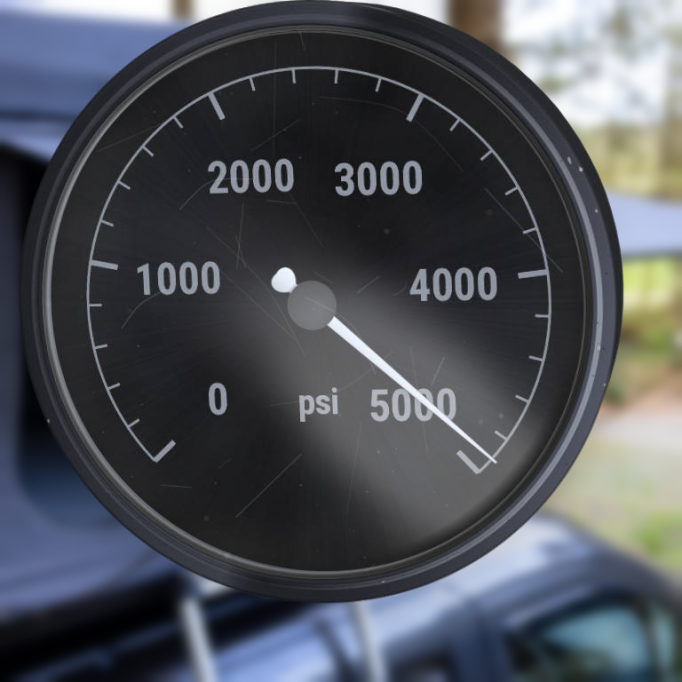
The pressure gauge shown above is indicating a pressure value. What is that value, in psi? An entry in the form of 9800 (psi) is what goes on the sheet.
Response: 4900 (psi)
